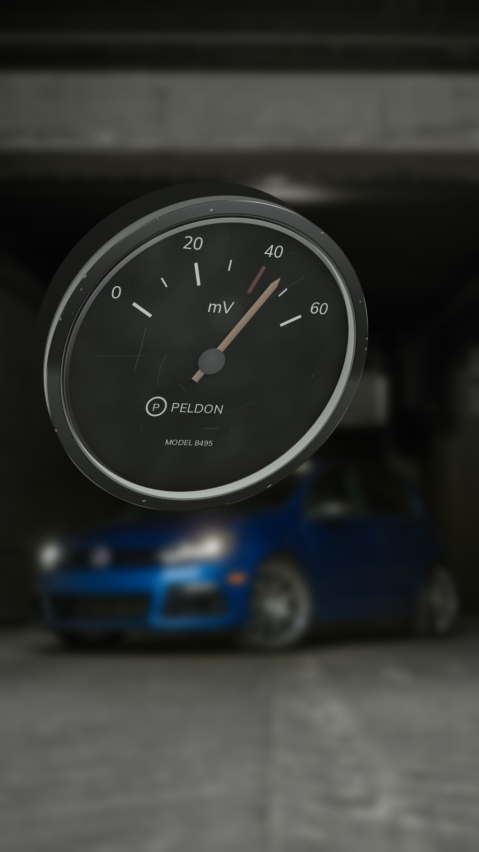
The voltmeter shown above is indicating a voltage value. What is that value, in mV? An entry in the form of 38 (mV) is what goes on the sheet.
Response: 45 (mV)
